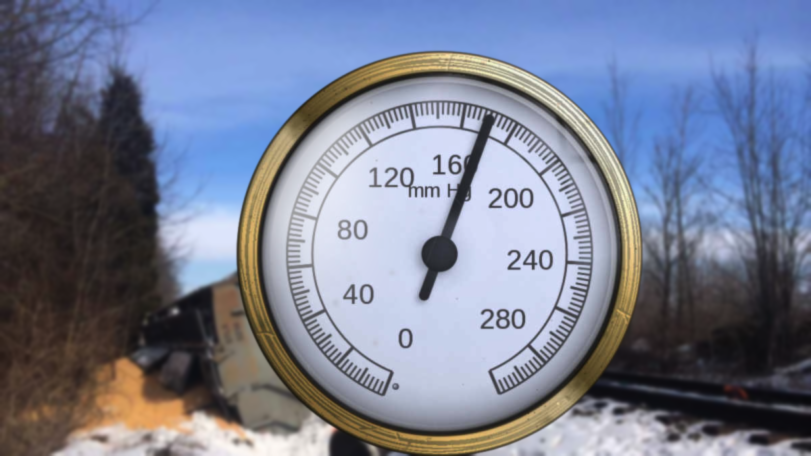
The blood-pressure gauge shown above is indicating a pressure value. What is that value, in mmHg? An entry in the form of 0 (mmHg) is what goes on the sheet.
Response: 170 (mmHg)
